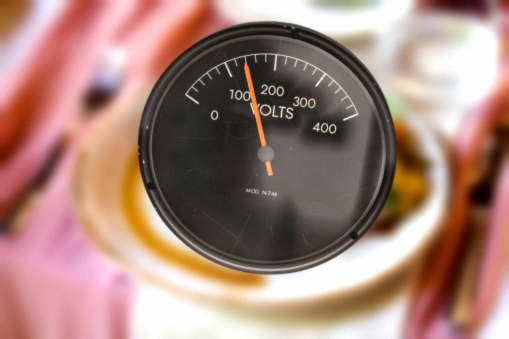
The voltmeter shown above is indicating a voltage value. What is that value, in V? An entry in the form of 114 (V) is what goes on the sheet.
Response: 140 (V)
